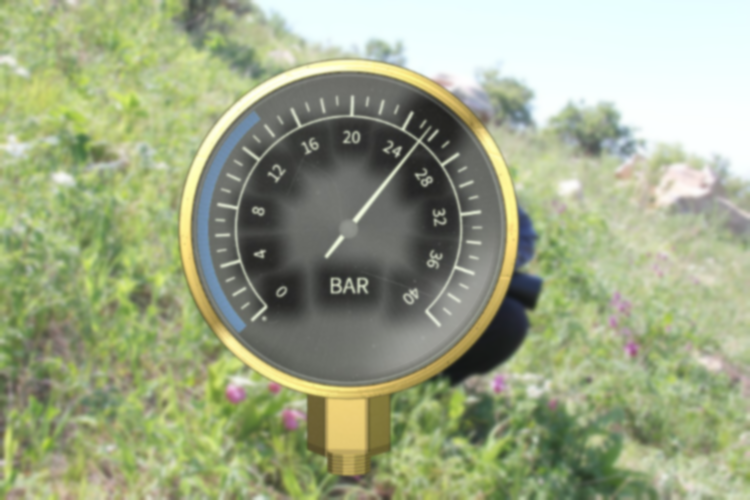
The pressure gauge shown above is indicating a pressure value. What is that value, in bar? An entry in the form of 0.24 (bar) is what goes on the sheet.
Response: 25.5 (bar)
